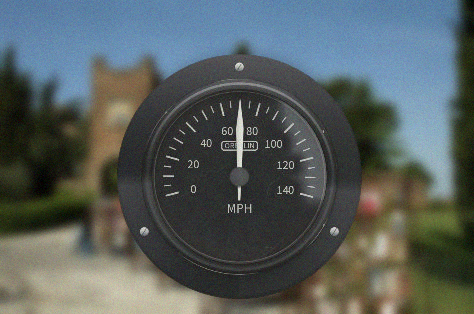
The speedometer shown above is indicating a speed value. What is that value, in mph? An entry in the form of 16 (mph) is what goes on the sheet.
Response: 70 (mph)
